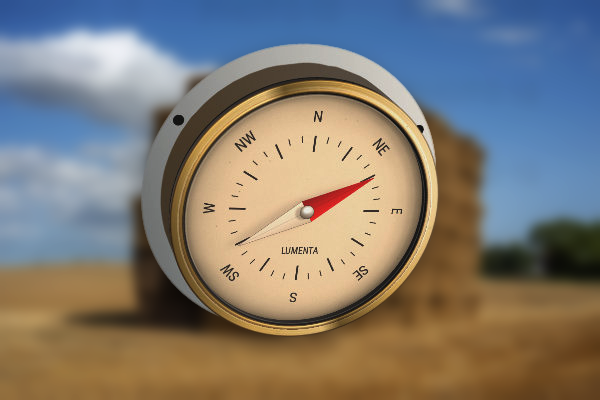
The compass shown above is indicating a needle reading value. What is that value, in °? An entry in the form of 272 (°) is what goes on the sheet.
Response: 60 (°)
